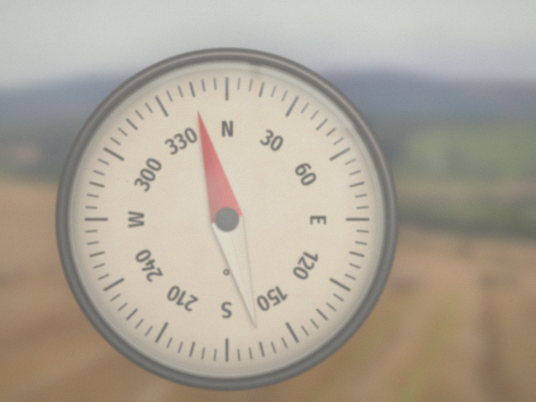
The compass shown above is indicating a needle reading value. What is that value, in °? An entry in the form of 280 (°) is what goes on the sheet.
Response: 345 (°)
